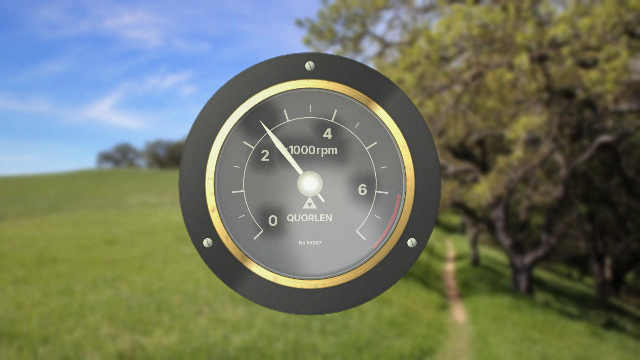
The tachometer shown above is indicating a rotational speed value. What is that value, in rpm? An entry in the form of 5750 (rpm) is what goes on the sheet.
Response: 2500 (rpm)
